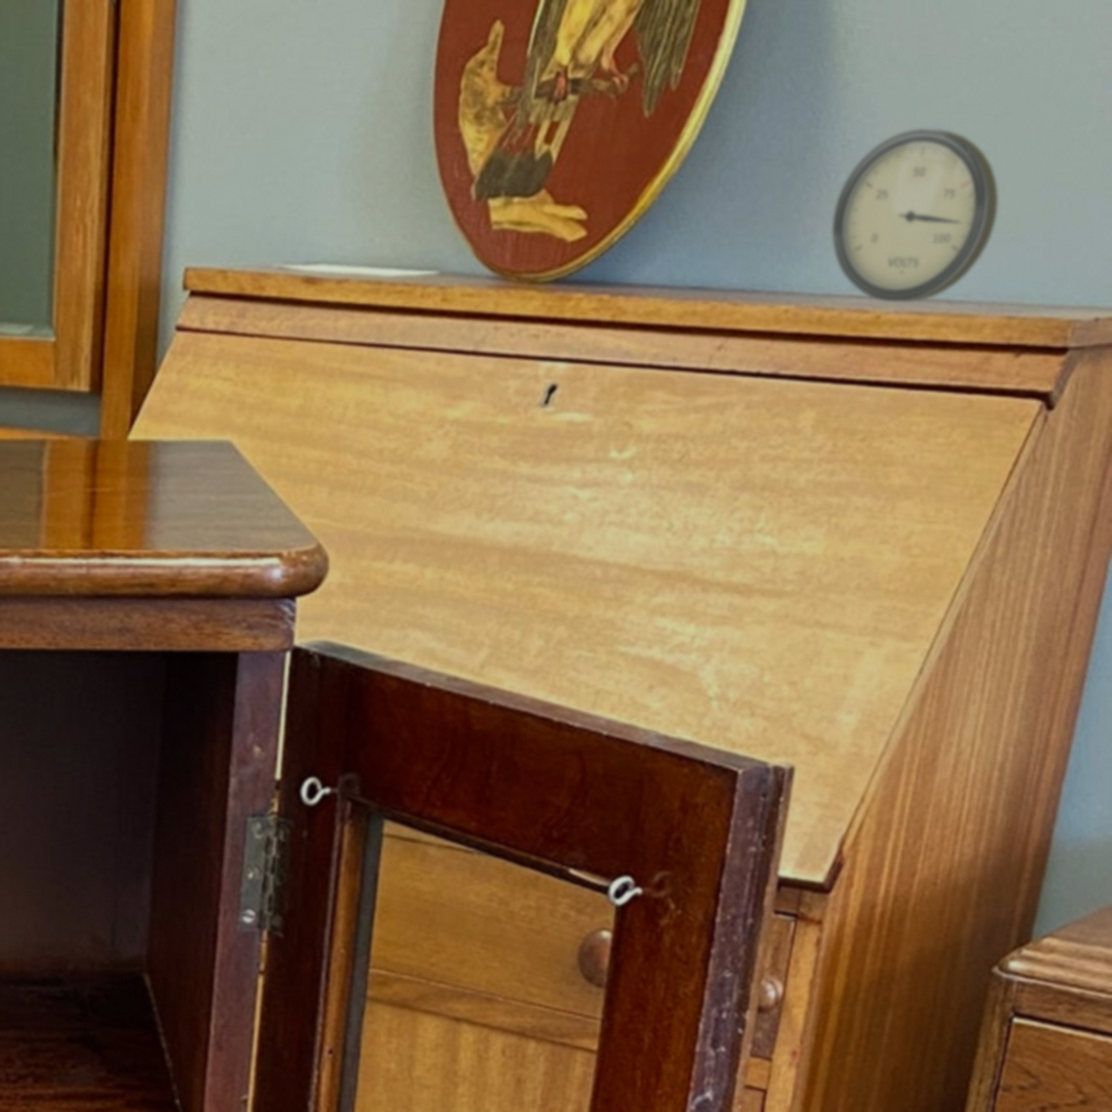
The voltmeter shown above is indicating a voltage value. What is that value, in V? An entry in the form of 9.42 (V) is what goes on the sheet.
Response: 90 (V)
